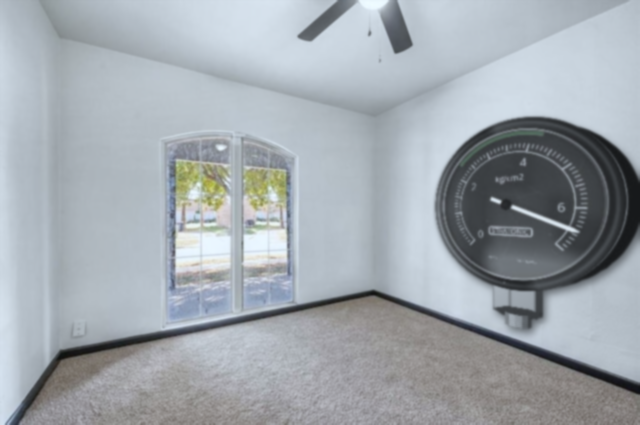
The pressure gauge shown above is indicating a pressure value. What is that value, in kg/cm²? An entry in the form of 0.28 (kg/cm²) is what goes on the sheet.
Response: 6.5 (kg/cm²)
